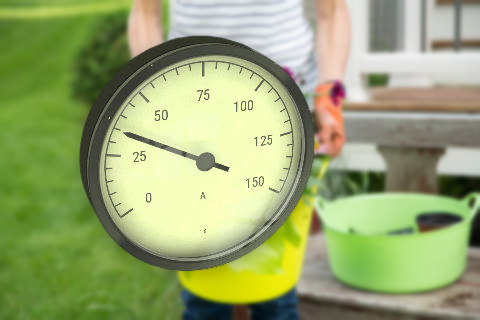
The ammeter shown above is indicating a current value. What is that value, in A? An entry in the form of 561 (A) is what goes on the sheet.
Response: 35 (A)
